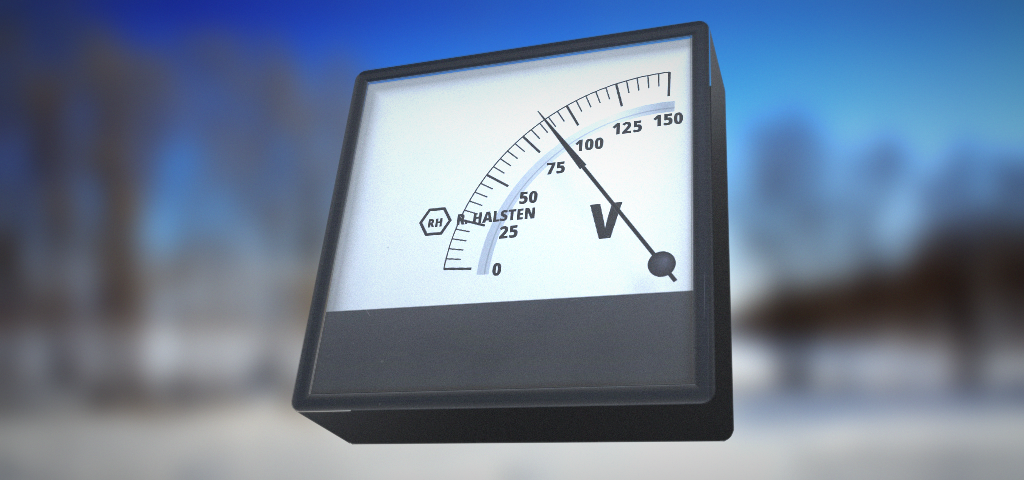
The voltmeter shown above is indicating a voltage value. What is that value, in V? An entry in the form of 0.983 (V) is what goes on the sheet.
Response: 87.5 (V)
